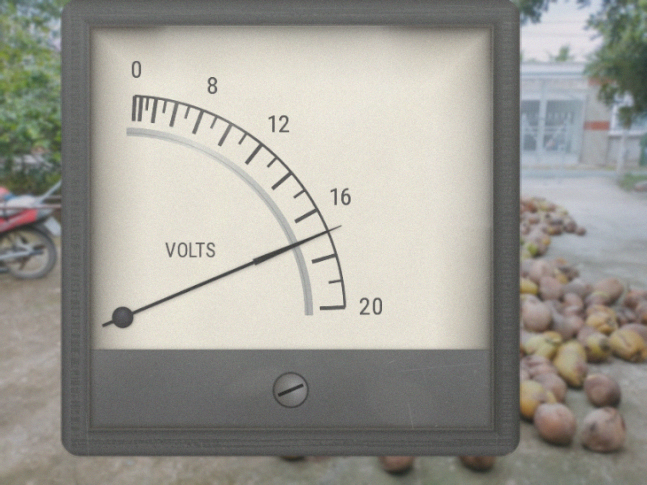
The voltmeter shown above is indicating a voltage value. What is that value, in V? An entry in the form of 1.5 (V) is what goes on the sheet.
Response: 17 (V)
